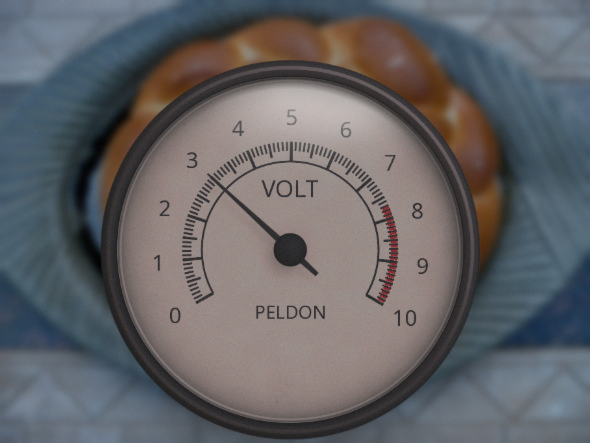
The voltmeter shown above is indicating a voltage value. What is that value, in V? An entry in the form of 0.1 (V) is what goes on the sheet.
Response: 3 (V)
